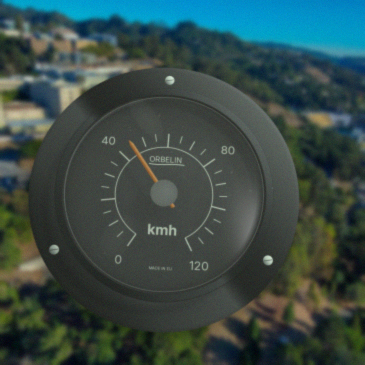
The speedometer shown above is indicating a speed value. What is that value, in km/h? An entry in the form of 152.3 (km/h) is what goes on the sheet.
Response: 45 (km/h)
